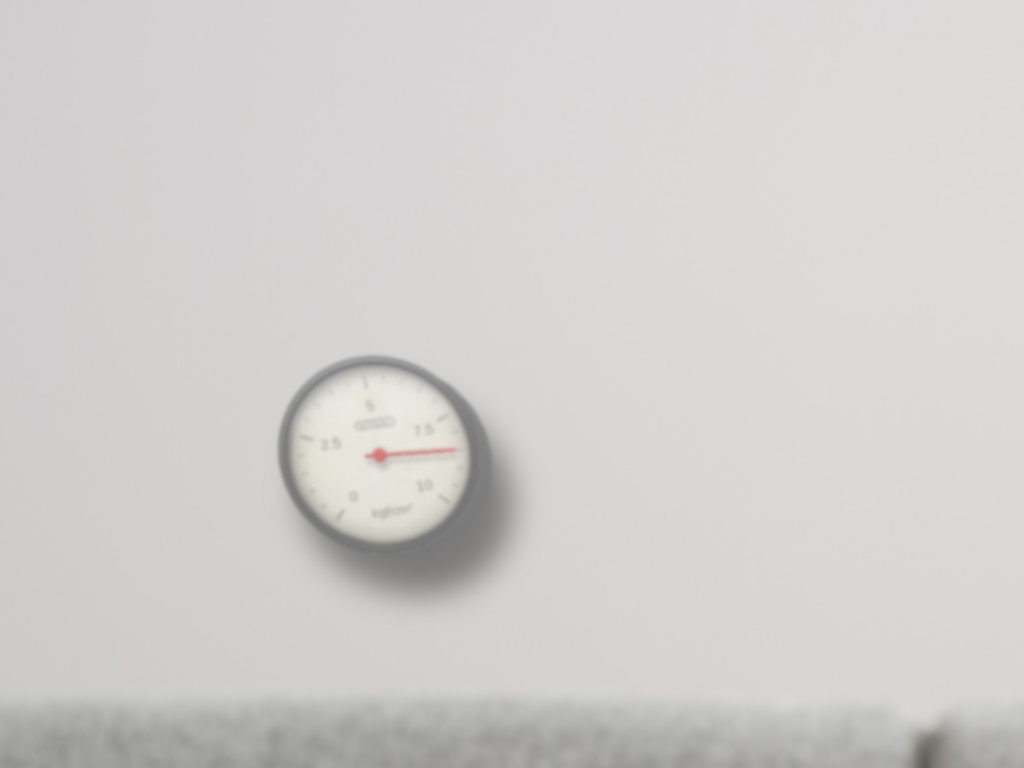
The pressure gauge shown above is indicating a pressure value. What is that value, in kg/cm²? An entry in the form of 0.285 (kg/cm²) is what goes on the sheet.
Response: 8.5 (kg/cm²)
